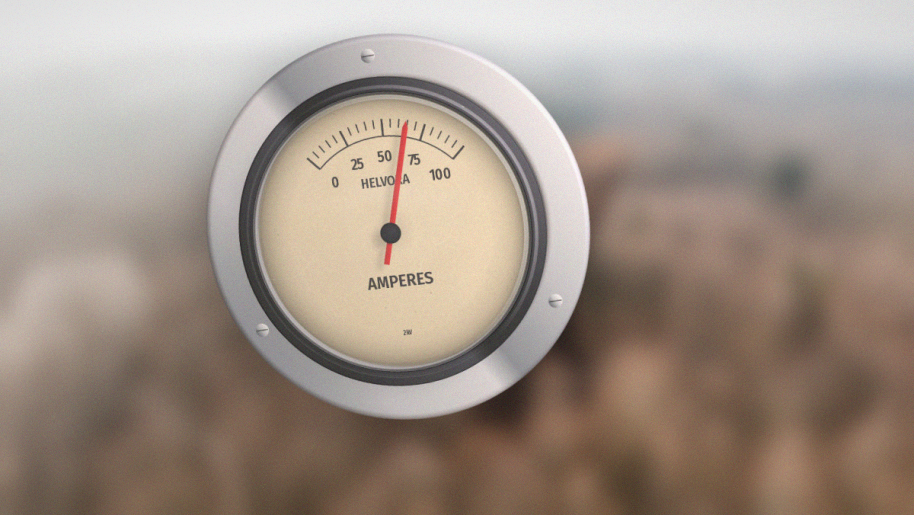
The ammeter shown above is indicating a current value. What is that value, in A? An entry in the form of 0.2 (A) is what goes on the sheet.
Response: 65 (A)
